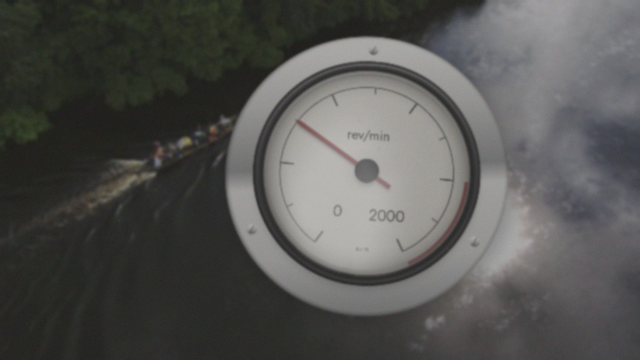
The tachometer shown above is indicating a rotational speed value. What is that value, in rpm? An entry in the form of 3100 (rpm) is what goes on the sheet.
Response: 600 (rpm)
